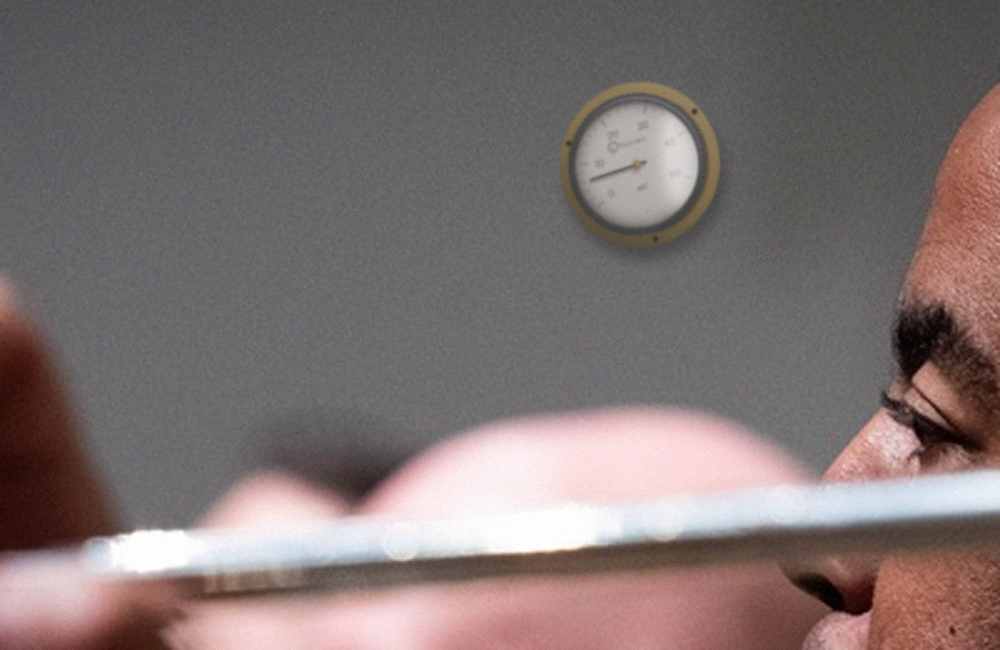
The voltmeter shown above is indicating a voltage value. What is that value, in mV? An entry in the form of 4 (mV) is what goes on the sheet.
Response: 6 (mV)
